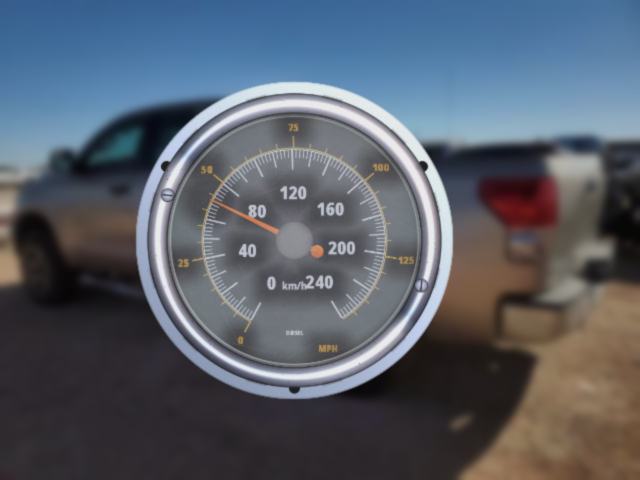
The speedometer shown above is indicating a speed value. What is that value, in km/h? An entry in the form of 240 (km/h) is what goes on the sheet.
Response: 70 (km/h)
